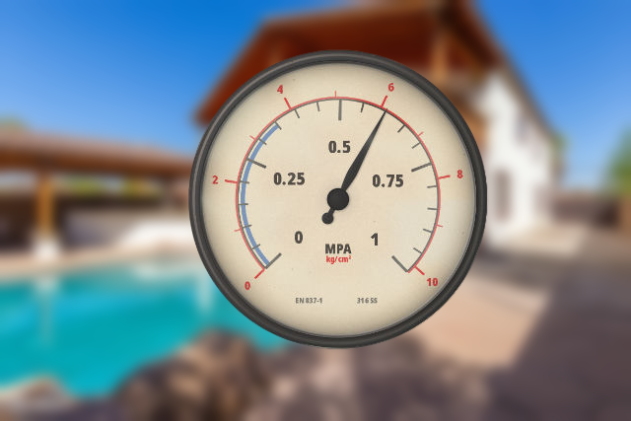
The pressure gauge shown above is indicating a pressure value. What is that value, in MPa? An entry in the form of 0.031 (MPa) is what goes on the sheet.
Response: 0.6 (MPa)
